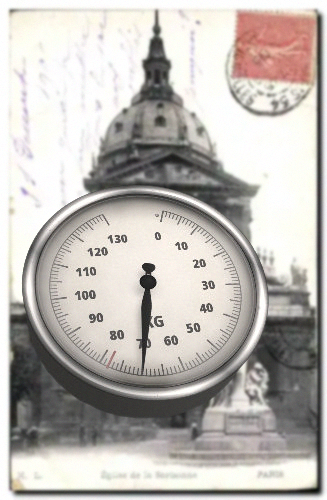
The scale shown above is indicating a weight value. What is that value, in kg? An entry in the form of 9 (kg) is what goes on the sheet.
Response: 70 (kg)
